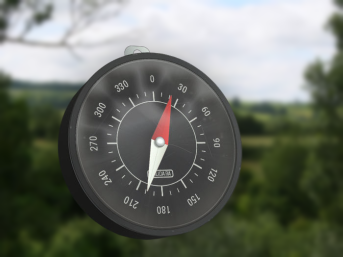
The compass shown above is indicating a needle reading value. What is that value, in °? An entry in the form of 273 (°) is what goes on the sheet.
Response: 20 (°)
